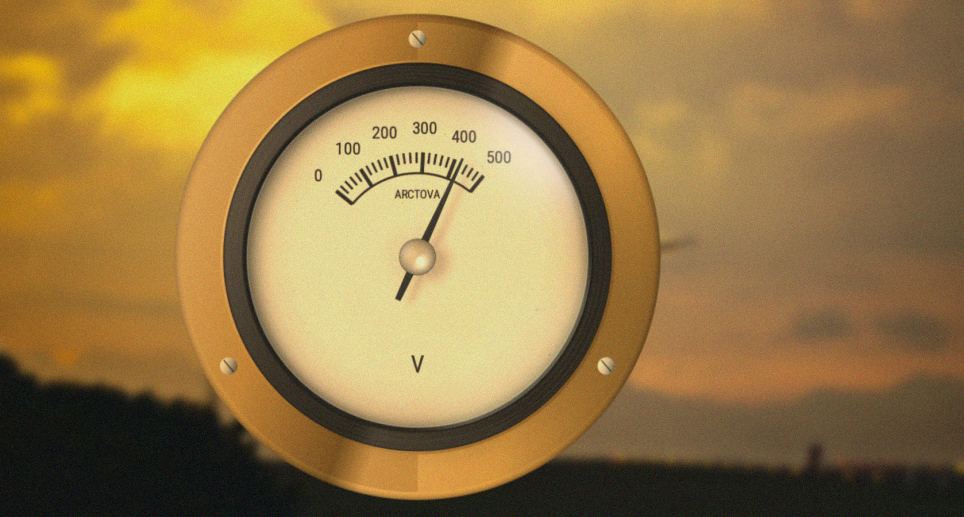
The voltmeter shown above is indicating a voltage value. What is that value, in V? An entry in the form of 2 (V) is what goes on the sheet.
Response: 420 (V)
